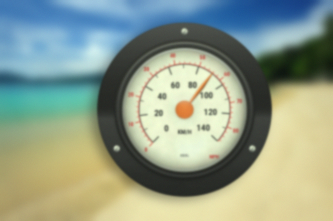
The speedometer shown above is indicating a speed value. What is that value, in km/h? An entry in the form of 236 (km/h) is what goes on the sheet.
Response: 90 (km/h)
